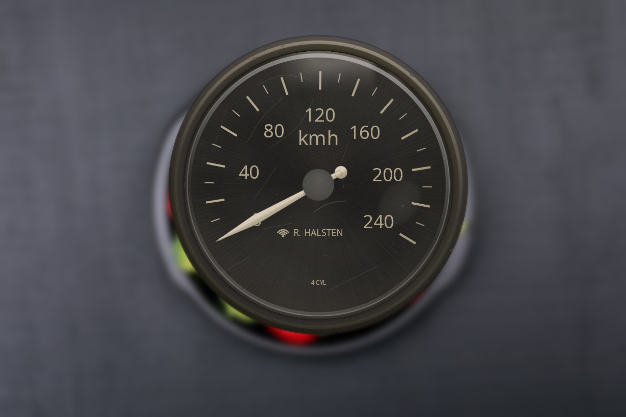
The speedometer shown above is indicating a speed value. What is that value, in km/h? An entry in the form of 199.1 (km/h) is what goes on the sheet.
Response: 0 (km/h)
